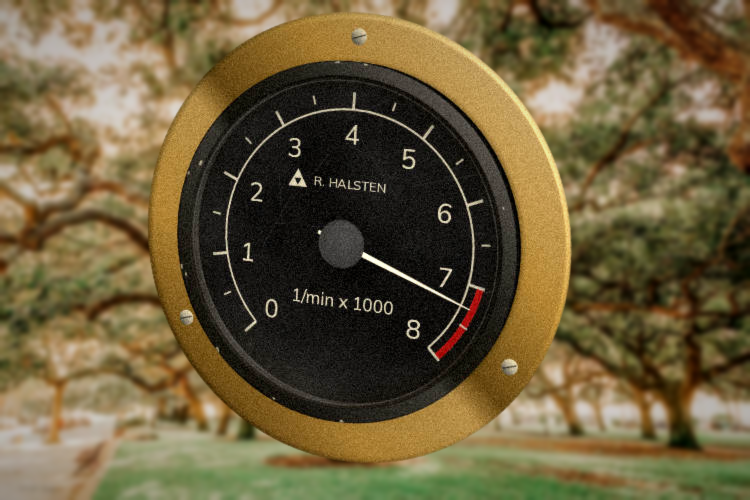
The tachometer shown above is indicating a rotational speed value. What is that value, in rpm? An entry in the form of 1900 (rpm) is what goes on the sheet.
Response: 7250 (rpm)
